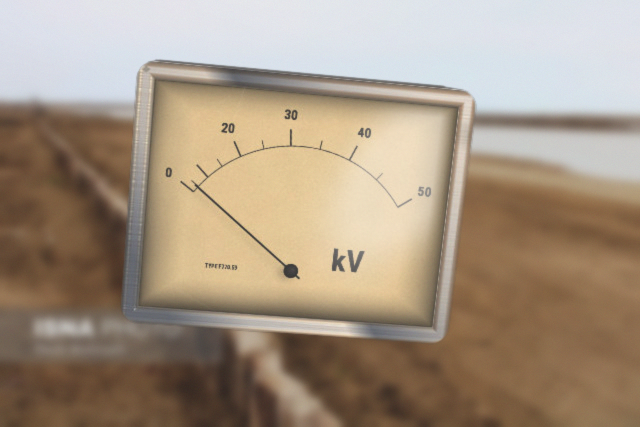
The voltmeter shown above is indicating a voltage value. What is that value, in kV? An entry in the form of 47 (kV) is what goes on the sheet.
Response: 5 (kV)
